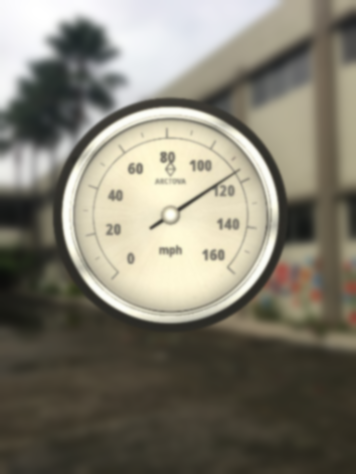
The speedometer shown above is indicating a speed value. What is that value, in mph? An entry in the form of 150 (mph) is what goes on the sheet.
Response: 115 (mph)
